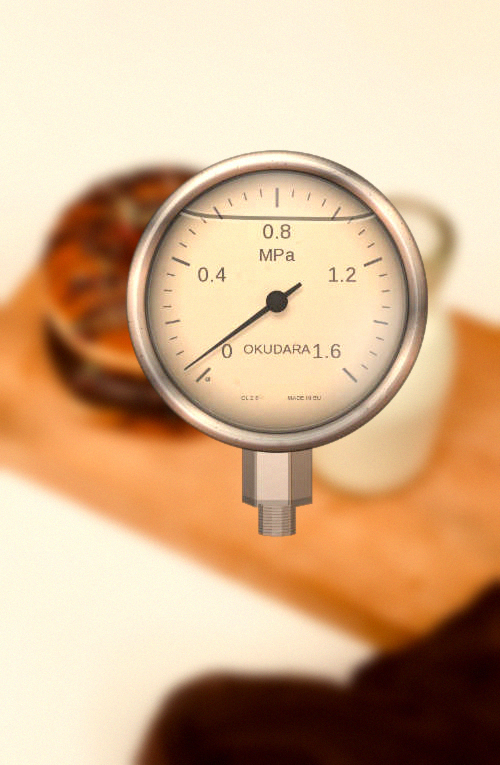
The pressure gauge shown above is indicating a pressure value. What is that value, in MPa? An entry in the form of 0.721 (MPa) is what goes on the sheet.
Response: 0.05 (MPa)
